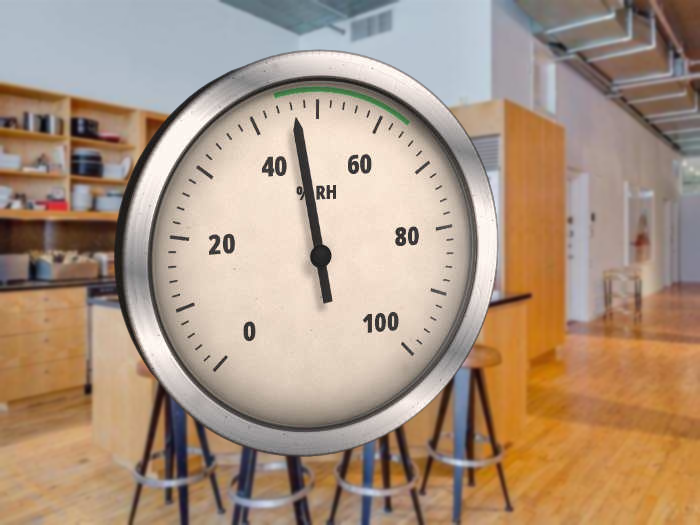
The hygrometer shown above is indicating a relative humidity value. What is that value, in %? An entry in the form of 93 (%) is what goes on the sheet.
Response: 46 (%)
